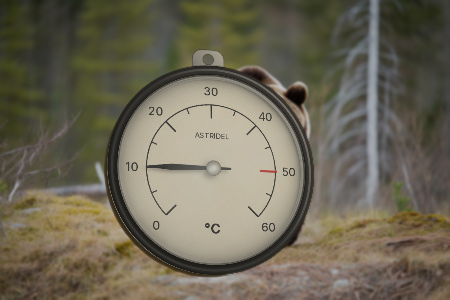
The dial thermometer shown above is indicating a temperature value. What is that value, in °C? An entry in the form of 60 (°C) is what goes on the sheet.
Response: 10 (°C)
